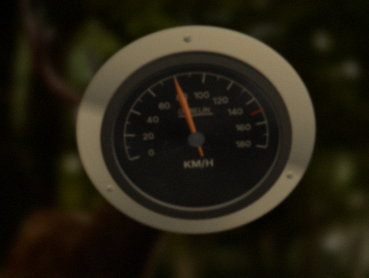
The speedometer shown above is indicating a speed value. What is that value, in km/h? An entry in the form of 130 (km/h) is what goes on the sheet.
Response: 80 (km/h)
